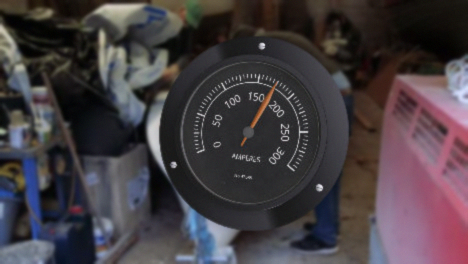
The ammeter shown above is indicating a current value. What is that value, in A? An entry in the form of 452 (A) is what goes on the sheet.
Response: 175 (A)
